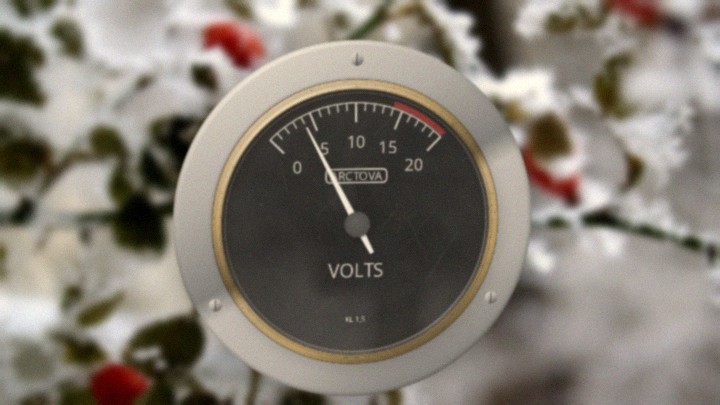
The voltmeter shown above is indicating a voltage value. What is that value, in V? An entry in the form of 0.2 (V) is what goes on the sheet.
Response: 4 (V)
